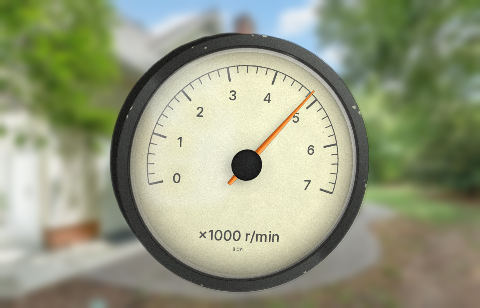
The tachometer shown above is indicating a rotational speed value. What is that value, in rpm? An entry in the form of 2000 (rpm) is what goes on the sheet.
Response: 4800 (rpm)
